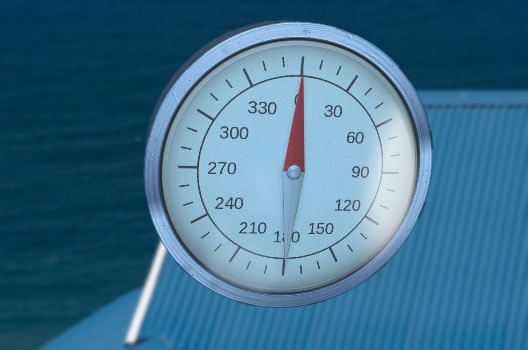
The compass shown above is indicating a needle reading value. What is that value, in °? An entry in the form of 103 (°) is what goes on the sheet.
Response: 0 (°)
